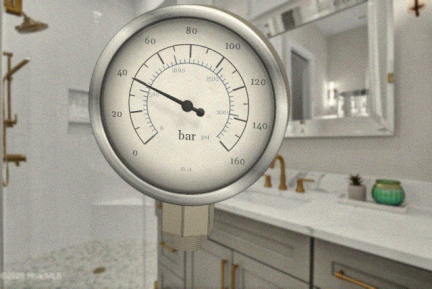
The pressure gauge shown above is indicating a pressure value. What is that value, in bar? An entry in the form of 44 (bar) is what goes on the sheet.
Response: 40 (bar)
